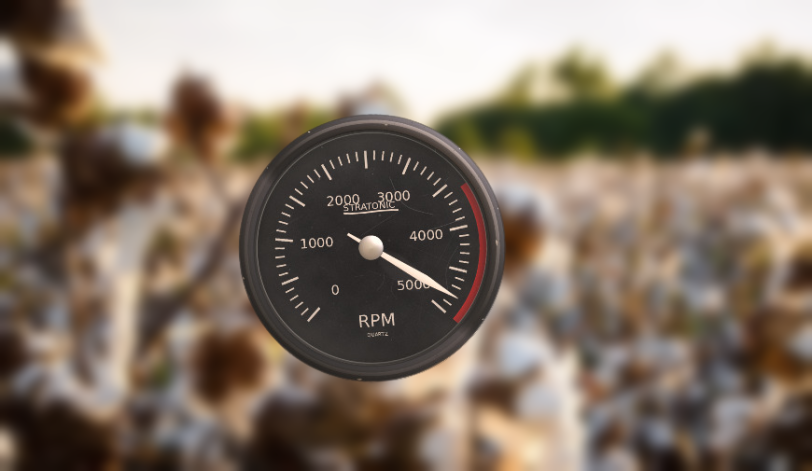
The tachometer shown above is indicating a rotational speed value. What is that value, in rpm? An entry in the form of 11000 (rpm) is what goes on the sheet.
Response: 4800 (rpm)
